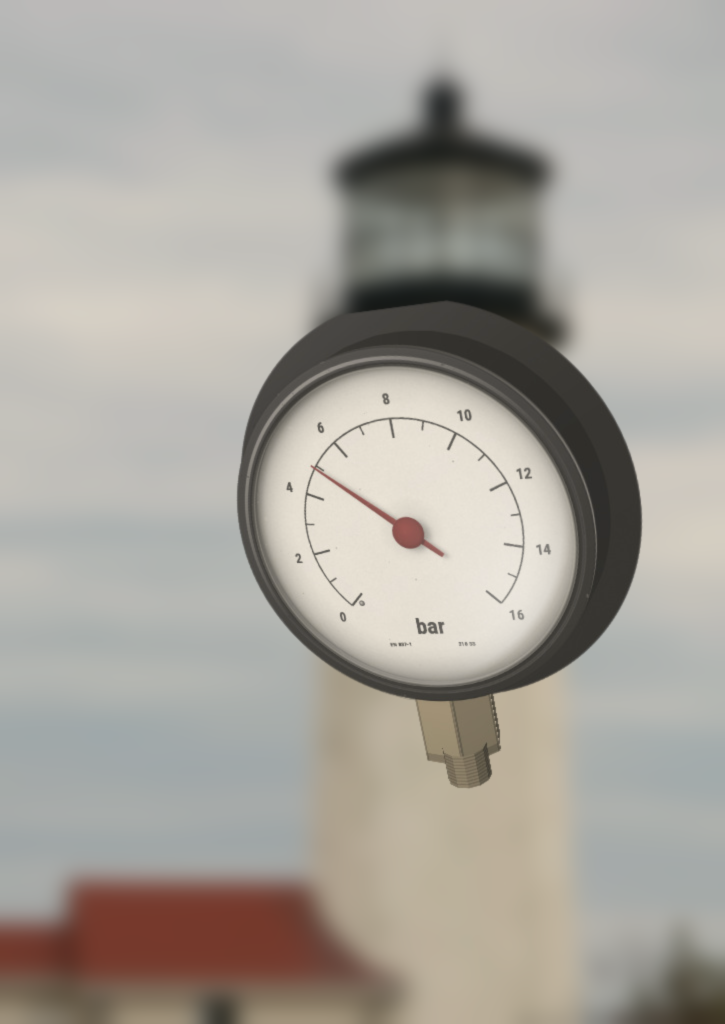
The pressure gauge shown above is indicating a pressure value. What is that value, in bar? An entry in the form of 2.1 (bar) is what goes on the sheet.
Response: 5 (bar)
